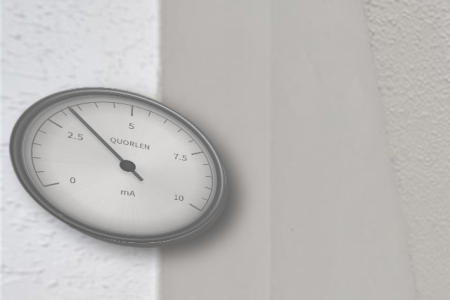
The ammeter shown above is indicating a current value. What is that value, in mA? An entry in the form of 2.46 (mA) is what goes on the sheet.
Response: 3.25 (mA)
